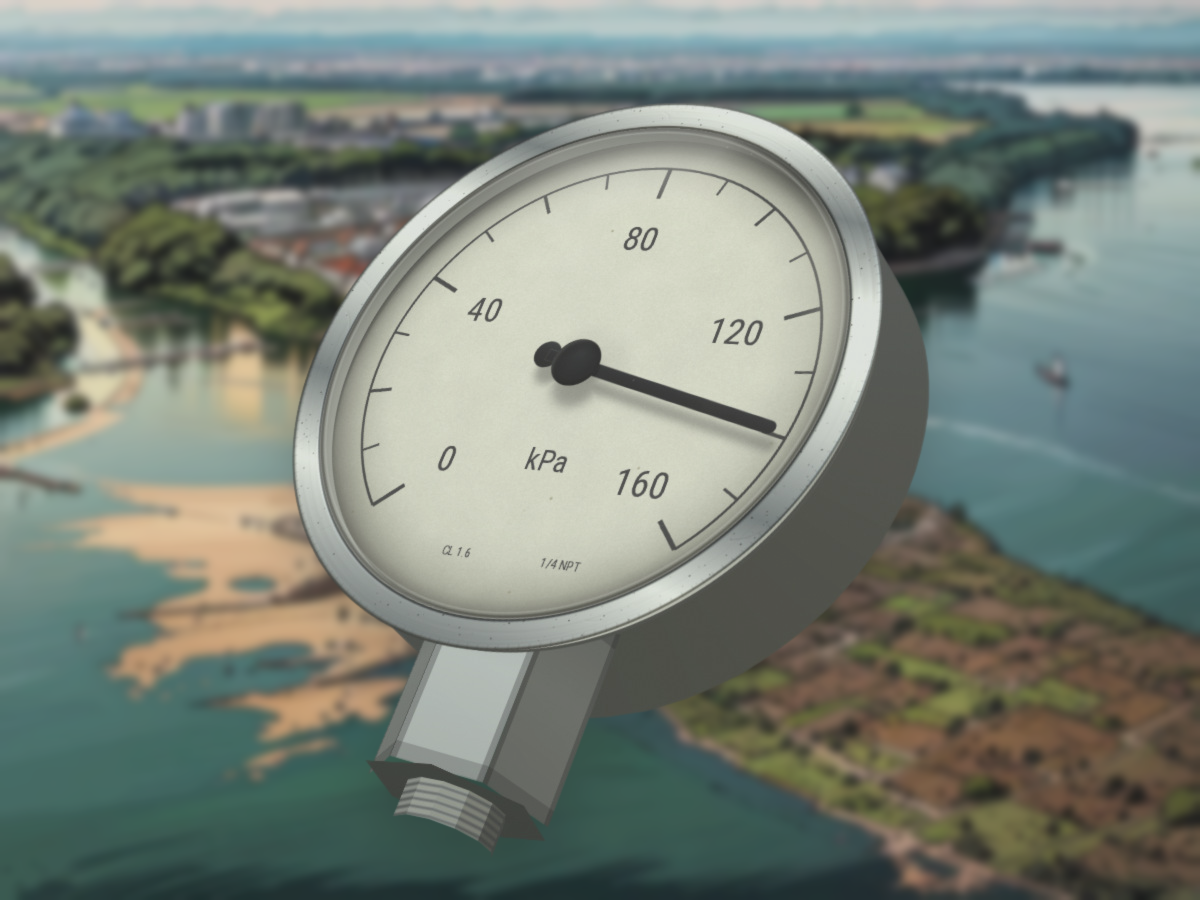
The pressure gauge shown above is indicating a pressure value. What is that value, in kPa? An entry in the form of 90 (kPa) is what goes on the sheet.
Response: 140 (kPa)
